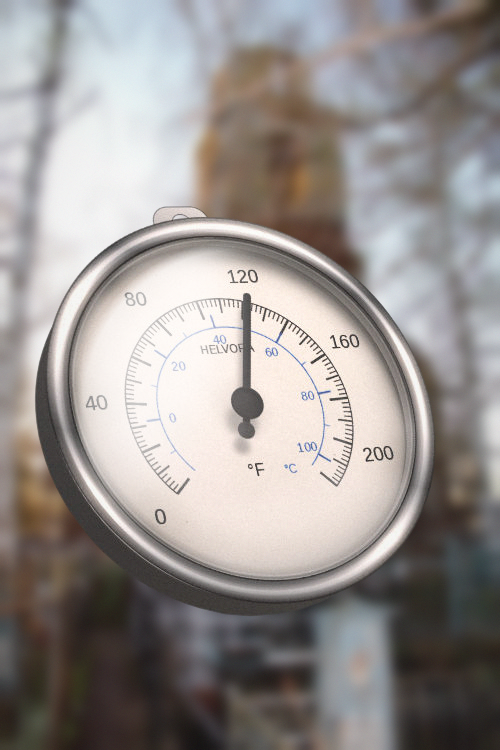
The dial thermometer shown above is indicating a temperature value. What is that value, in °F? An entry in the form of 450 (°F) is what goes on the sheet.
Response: 120 (°F)
